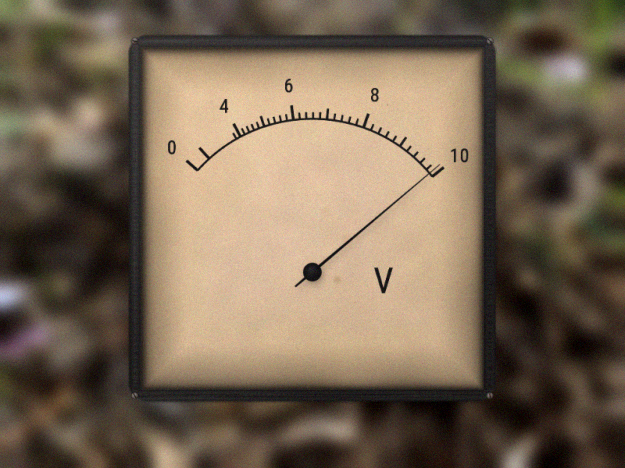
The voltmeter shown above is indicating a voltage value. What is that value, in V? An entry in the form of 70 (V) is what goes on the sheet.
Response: 9.9 (V)
